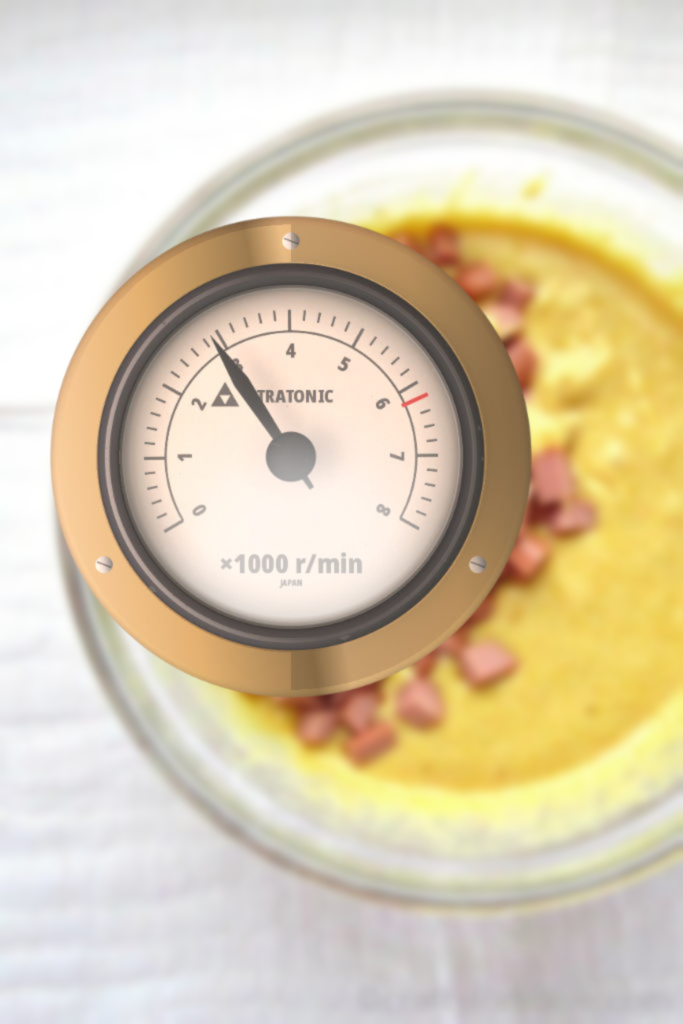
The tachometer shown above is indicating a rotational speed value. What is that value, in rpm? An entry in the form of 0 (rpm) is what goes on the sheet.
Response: 2900 (rpm)
